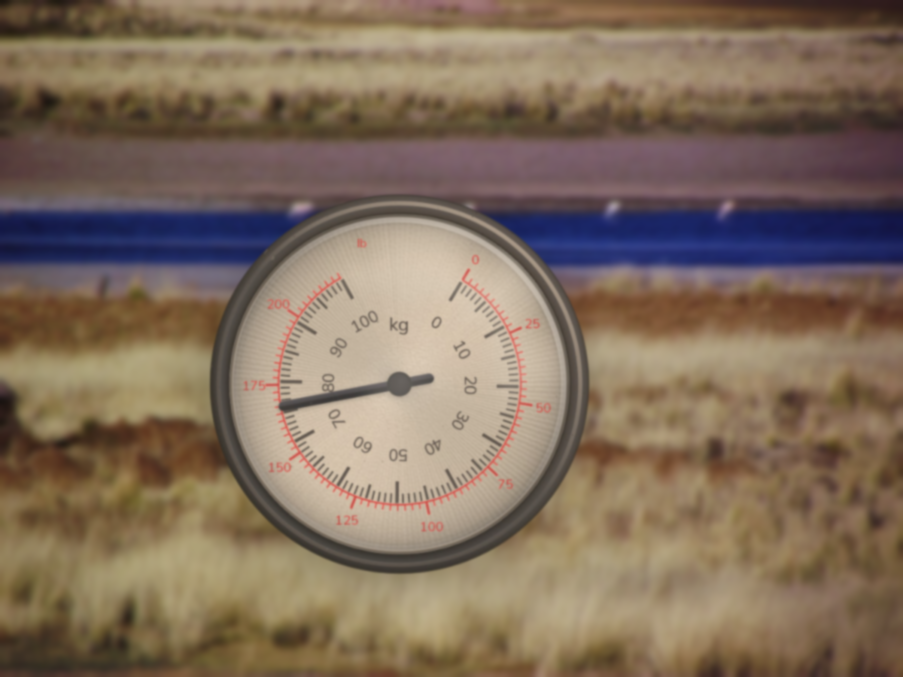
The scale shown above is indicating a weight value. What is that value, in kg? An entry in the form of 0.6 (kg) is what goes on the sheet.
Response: 76 (kg)
